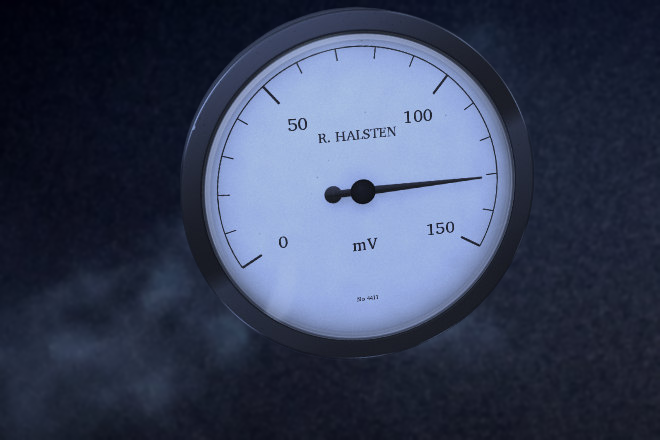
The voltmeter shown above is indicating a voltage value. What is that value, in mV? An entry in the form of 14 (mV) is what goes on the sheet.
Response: 130 (mV)
